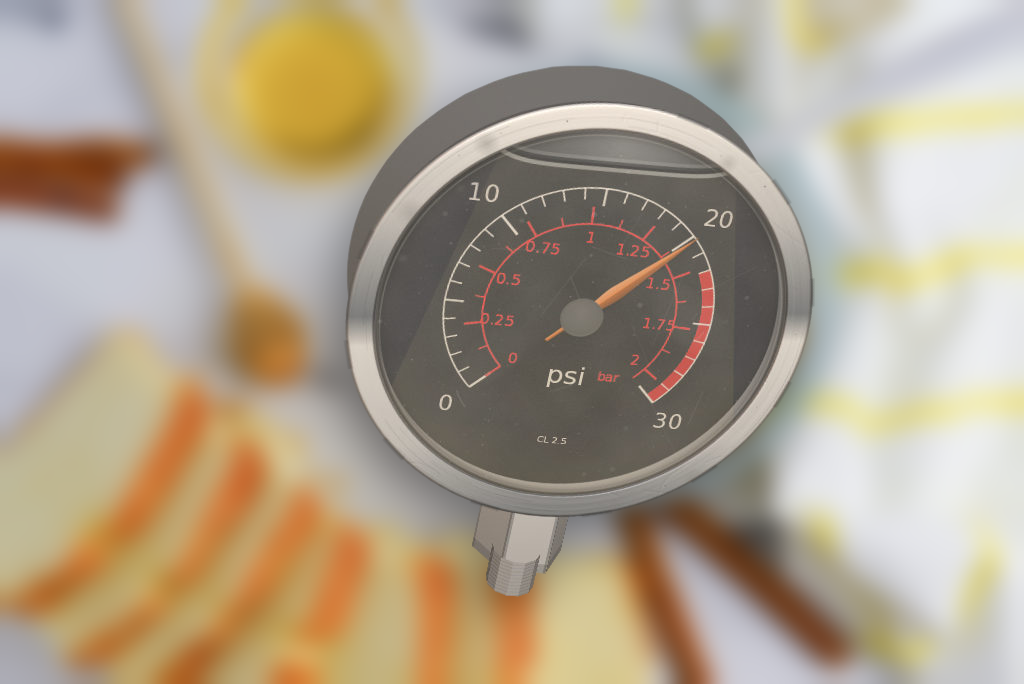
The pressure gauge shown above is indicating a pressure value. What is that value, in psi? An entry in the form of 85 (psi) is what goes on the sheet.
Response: 20 (psi)
